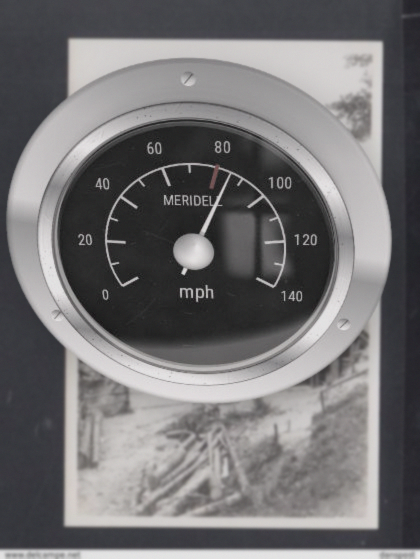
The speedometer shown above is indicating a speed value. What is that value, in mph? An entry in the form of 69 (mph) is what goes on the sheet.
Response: 85 (mph)
